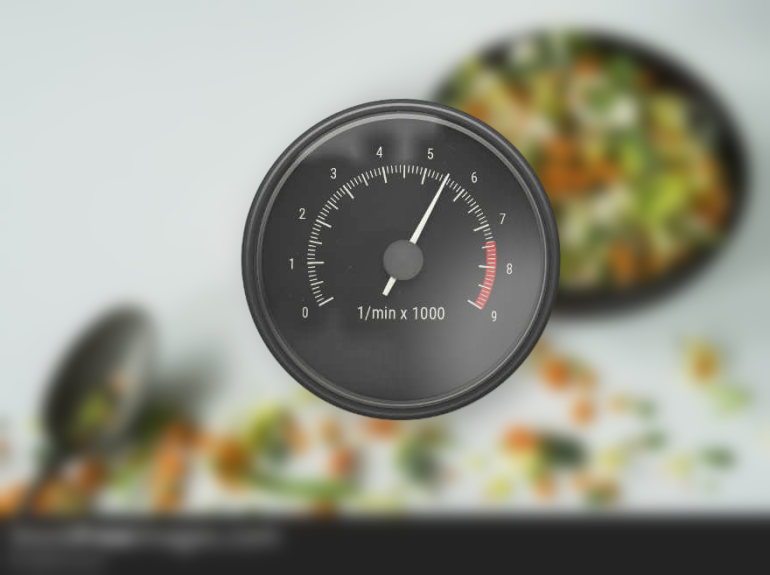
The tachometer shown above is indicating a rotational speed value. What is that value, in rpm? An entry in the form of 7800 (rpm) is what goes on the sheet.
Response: 5500 (rpm)
